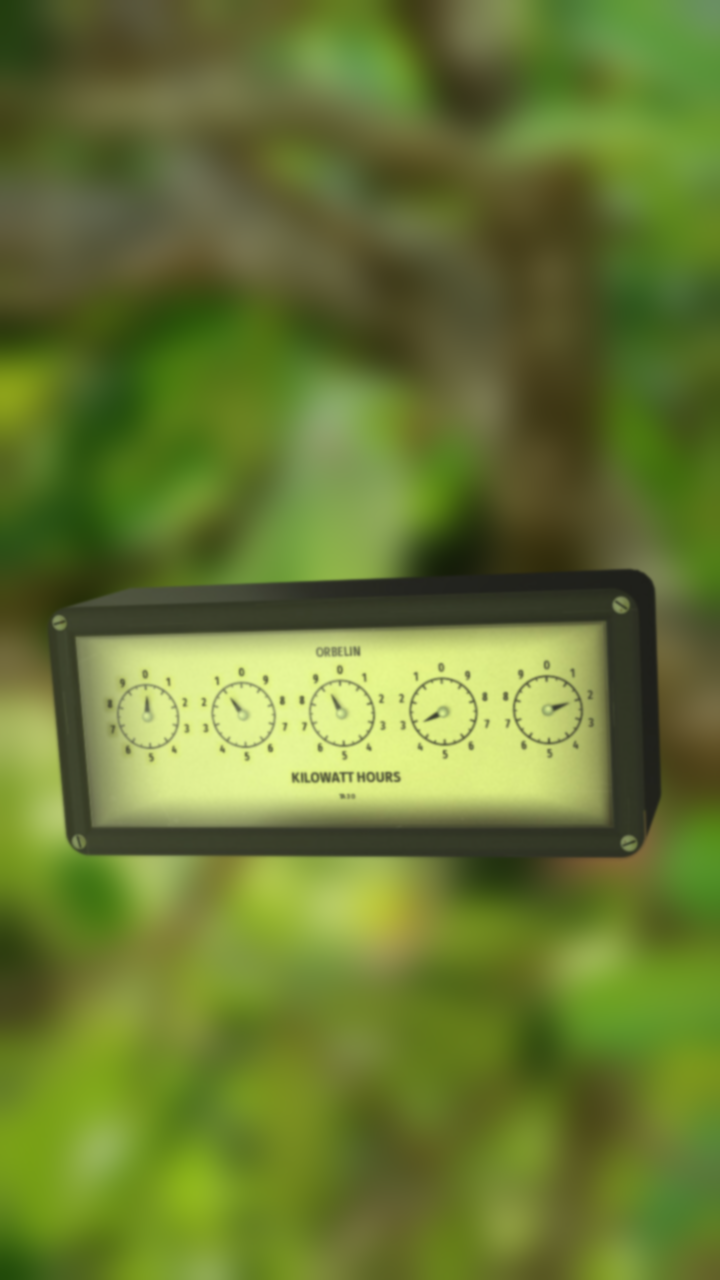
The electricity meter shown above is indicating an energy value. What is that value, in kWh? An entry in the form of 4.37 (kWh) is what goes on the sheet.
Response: 932 (kWh)
